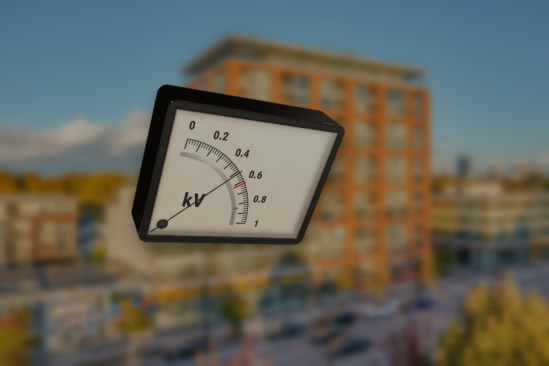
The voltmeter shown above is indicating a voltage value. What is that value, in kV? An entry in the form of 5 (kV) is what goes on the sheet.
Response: 0.5 (kV)
